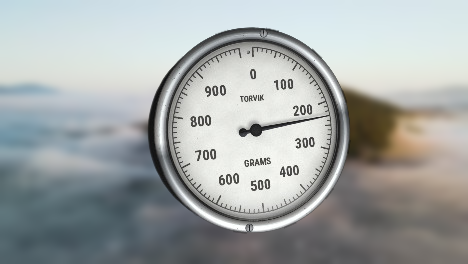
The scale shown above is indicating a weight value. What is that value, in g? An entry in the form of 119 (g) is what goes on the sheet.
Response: 230 (g)
